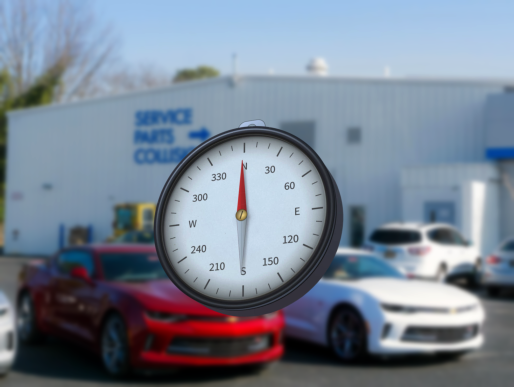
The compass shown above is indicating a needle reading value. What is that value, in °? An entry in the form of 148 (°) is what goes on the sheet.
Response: 0 (°)
